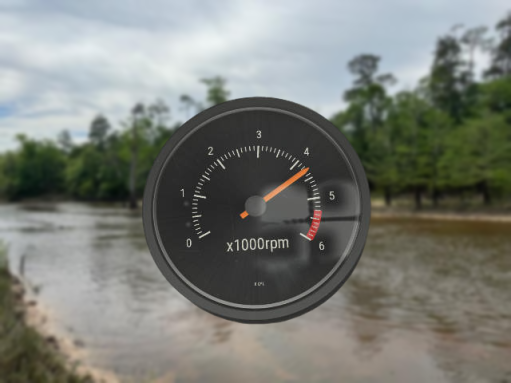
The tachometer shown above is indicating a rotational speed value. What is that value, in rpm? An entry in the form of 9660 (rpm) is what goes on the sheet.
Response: 4300 (rpm)
